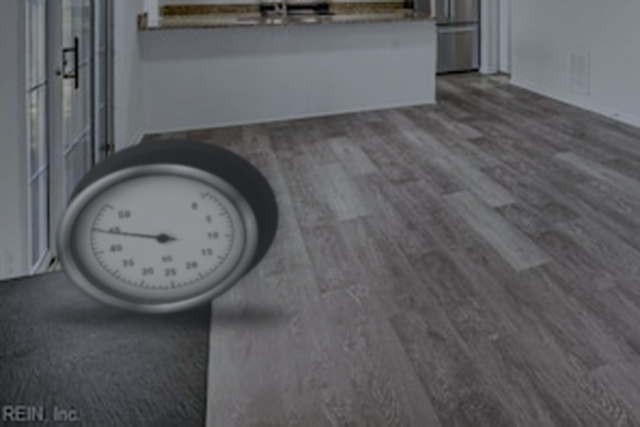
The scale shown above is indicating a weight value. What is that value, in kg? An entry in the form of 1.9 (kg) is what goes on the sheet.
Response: 45 (kg)
